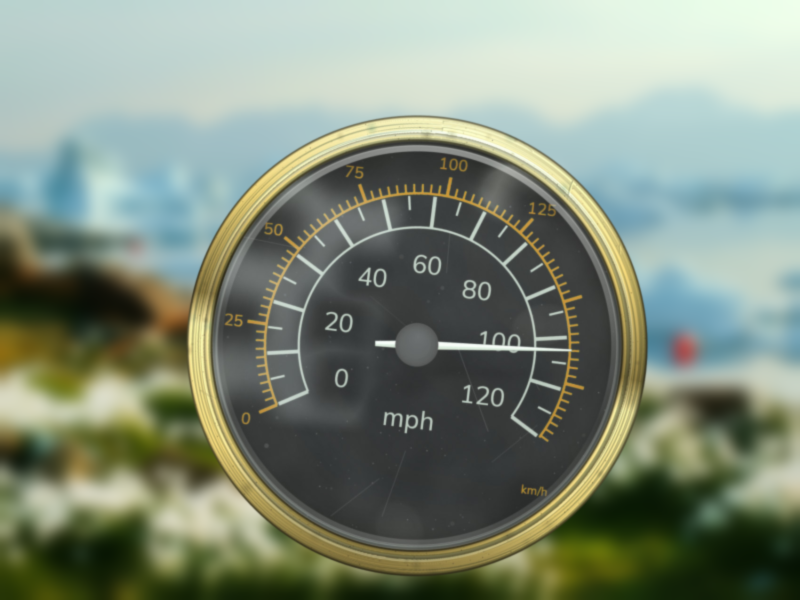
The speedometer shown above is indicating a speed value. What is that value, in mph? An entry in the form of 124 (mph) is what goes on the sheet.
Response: 102.5 (mph)
